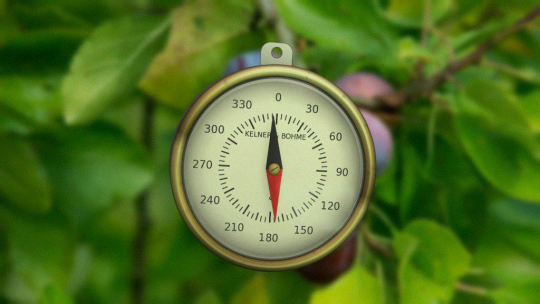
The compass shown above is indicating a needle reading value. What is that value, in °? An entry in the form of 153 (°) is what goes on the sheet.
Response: 175 (°)
